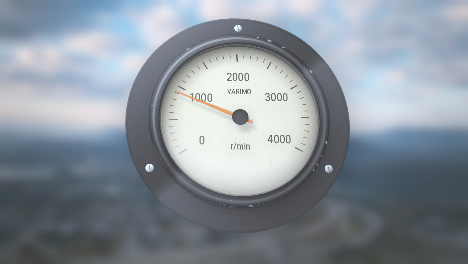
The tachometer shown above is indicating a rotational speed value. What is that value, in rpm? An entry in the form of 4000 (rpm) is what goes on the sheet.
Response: 900 (rpm)
